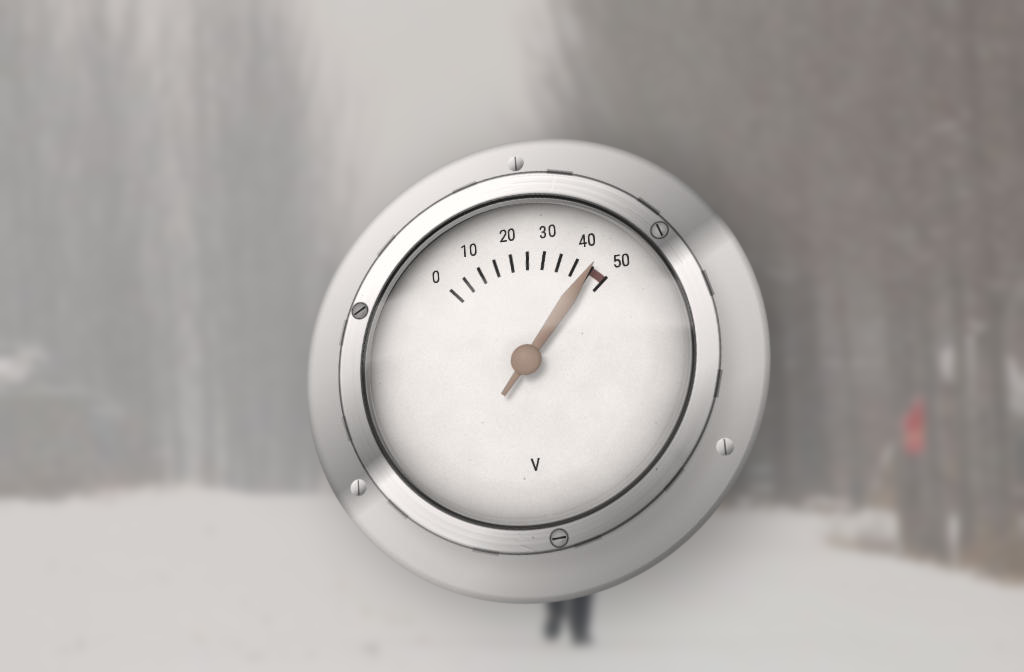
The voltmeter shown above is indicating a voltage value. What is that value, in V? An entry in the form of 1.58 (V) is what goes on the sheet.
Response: 45 (V)
